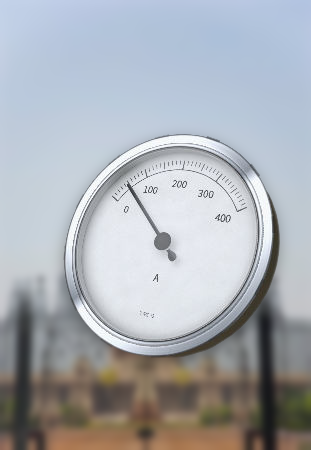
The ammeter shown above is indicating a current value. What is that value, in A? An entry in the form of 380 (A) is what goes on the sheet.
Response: 50 (A)
